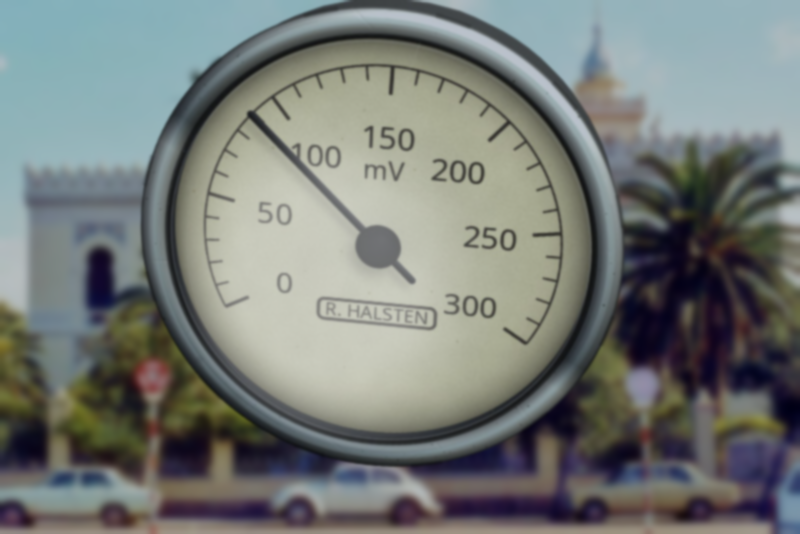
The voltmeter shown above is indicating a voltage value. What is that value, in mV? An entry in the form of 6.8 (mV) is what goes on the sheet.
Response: 90 (mV)
